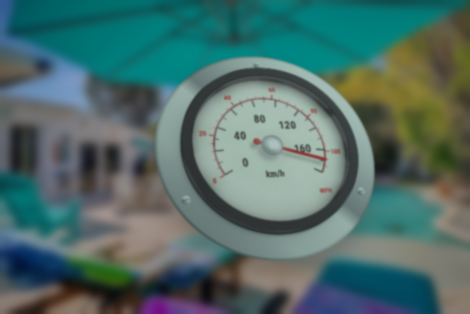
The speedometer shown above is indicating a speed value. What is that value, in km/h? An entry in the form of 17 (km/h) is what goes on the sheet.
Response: 170 (km/h)
